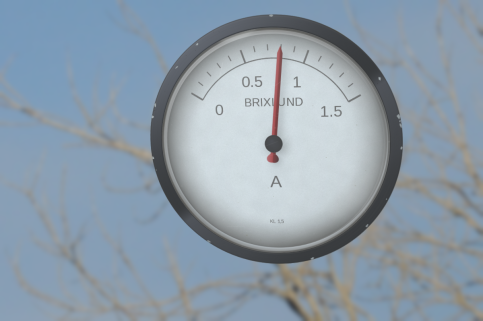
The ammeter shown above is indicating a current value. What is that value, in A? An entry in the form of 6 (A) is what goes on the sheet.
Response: 0.8 (A)
